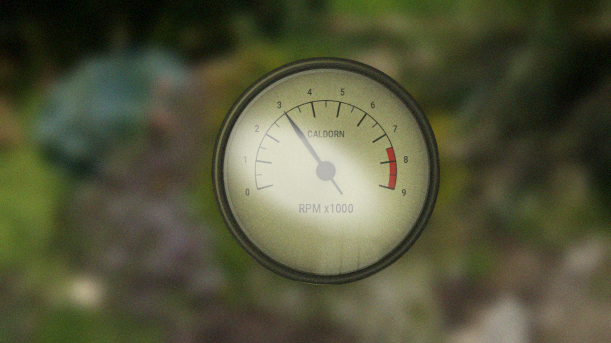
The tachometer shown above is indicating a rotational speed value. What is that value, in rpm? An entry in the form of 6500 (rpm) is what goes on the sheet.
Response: 3000 (rpm)
